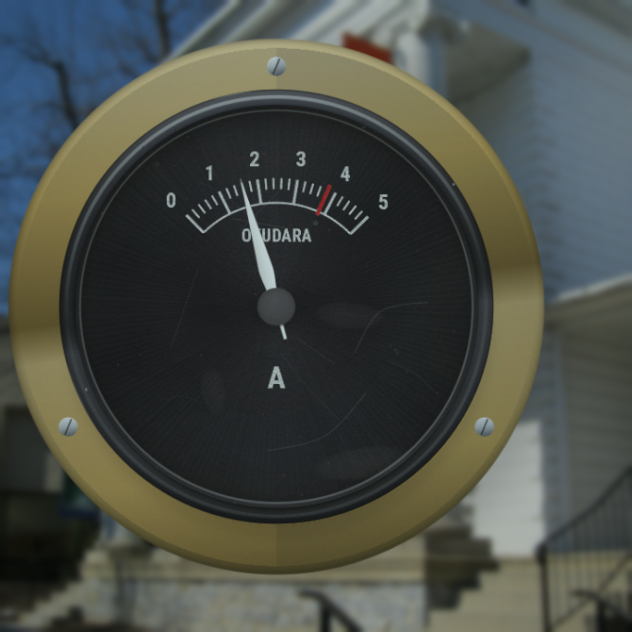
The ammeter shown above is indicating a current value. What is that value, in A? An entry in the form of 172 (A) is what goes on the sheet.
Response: 1.6 (A)
